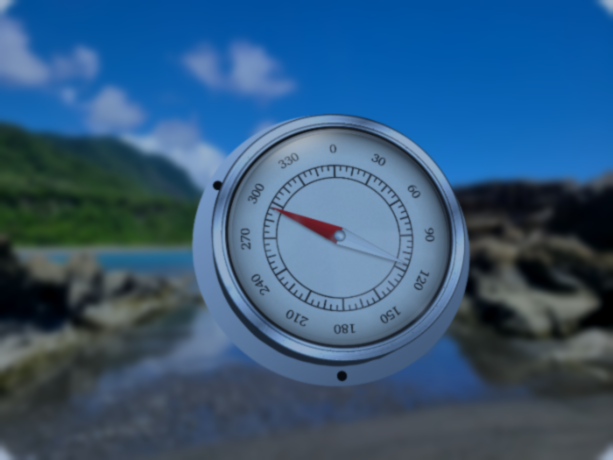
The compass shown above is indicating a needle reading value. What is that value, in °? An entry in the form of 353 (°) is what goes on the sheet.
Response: 295 (°)
